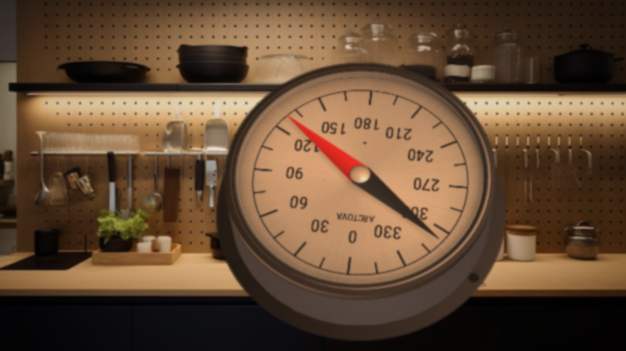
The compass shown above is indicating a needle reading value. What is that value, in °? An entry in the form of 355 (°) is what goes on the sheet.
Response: 127.5 (°)
